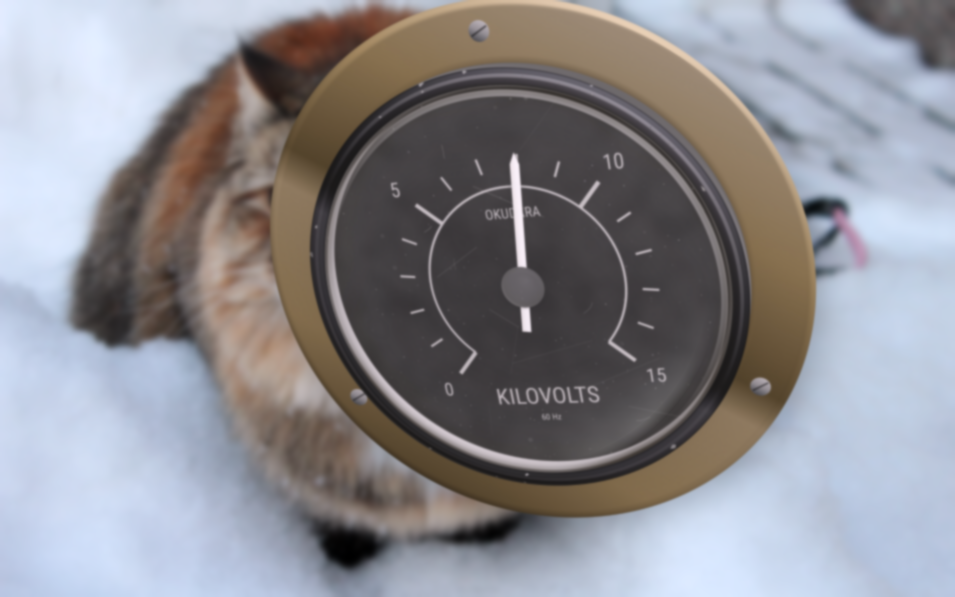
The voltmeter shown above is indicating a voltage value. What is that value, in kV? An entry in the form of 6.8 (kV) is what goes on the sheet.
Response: 8 (kV)
